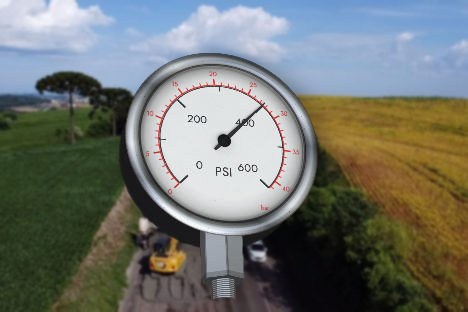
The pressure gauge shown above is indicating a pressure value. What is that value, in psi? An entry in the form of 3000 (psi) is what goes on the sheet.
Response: 400 (psi)
